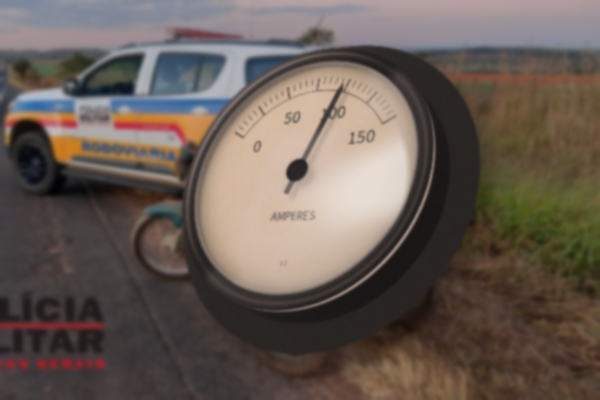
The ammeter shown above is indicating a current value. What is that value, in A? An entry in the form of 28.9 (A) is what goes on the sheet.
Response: 100 (A)
